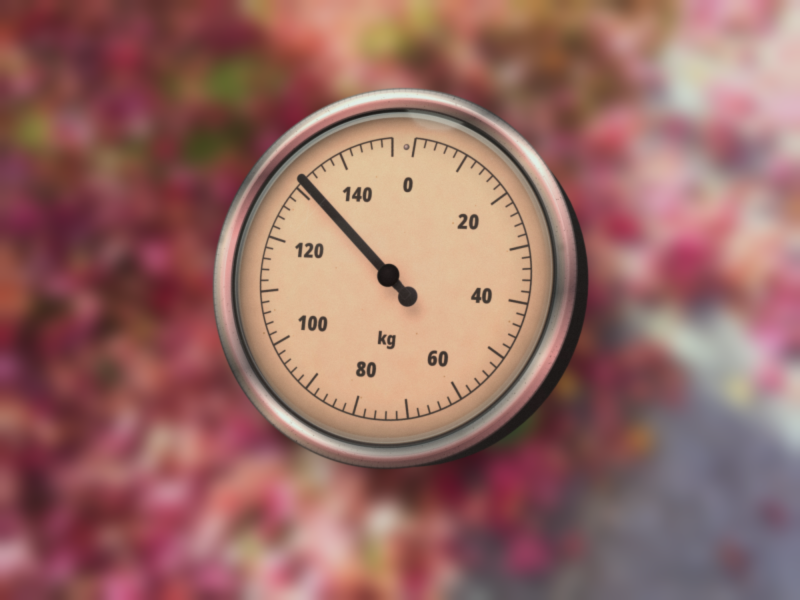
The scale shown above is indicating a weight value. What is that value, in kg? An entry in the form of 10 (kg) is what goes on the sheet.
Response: 132 (kg)
